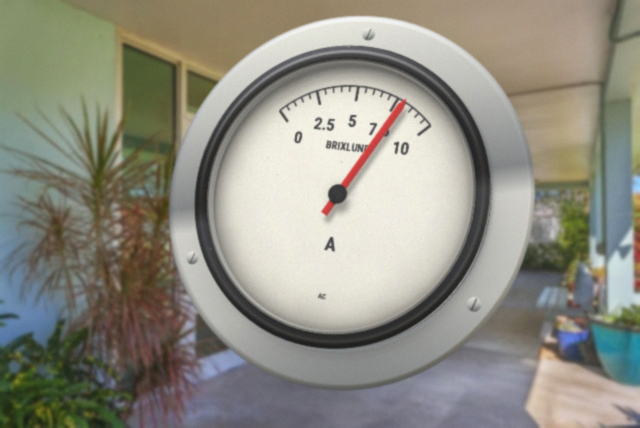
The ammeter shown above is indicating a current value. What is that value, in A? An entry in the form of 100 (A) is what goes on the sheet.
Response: 8 (A)
